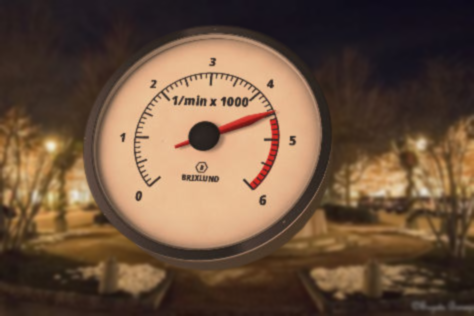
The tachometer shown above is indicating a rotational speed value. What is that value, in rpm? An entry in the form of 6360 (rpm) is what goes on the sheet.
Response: 4500 (rpm)
